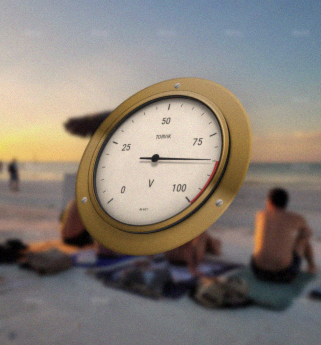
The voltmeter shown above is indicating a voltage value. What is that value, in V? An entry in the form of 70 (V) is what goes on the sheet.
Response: 85 (V)
